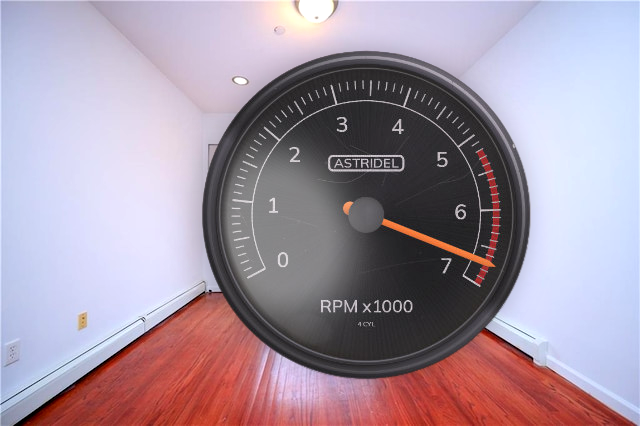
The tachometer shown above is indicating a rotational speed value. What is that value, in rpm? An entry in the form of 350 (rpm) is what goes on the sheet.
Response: 6700 (rpm)
